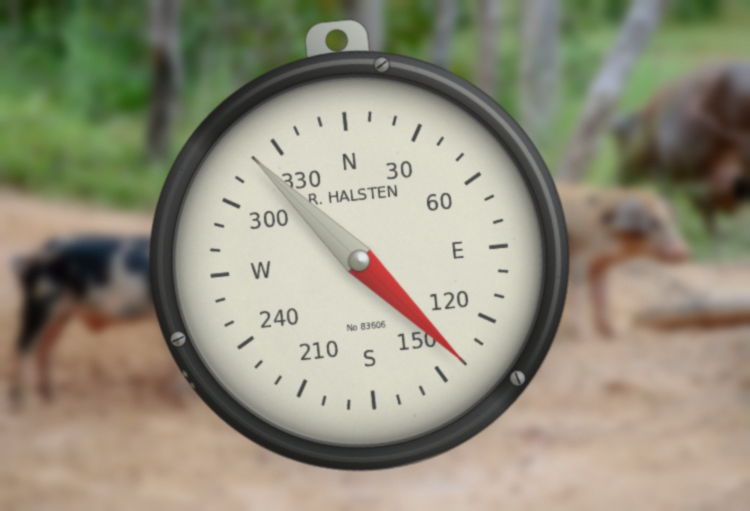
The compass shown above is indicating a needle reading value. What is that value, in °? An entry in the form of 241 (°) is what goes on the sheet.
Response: 140 (°)
